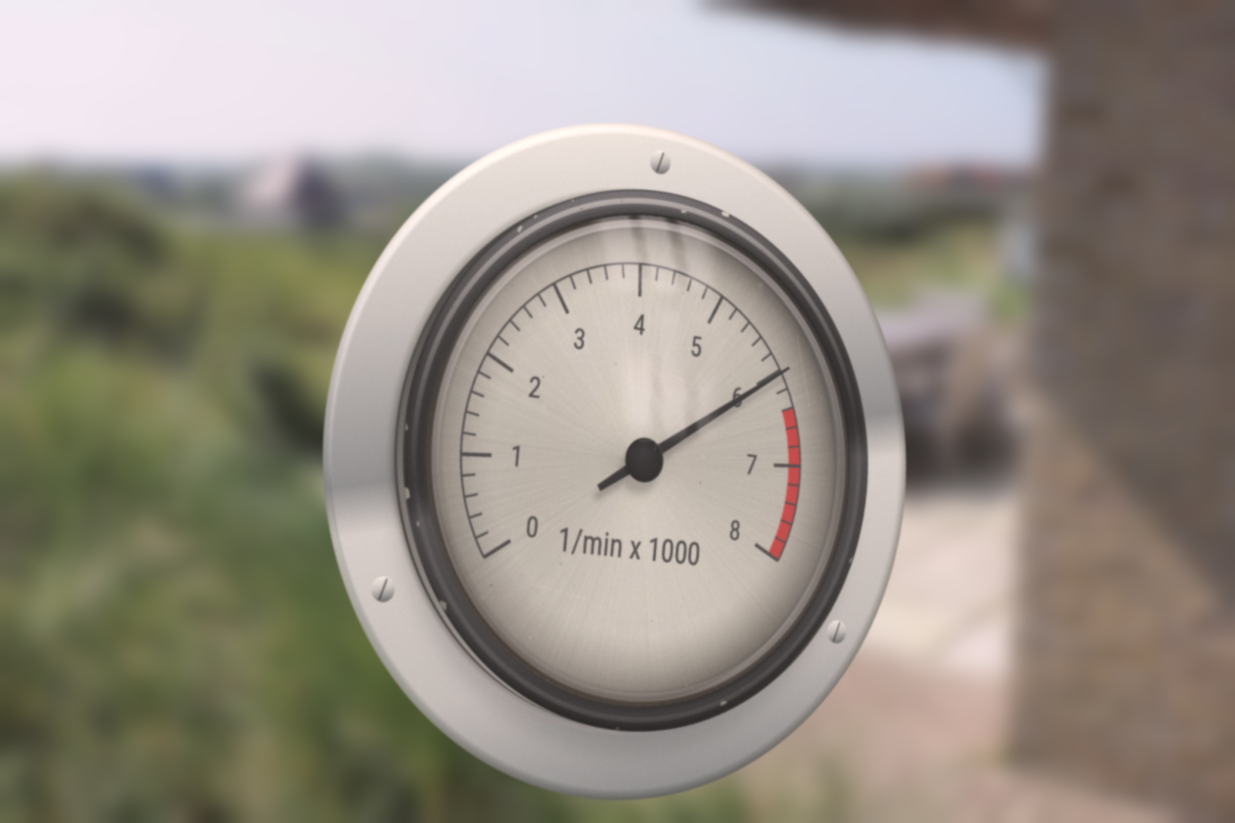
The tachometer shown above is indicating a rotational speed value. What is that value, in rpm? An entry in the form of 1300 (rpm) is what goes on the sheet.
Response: 6000 (rpm)
